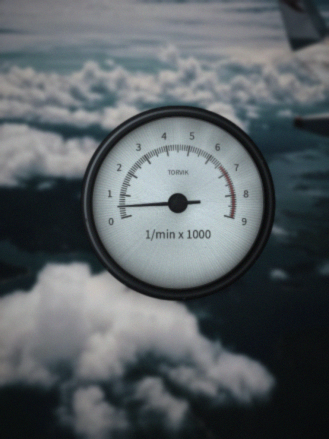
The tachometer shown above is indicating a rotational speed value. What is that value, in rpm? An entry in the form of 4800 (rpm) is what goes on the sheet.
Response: 500 (rpm)
